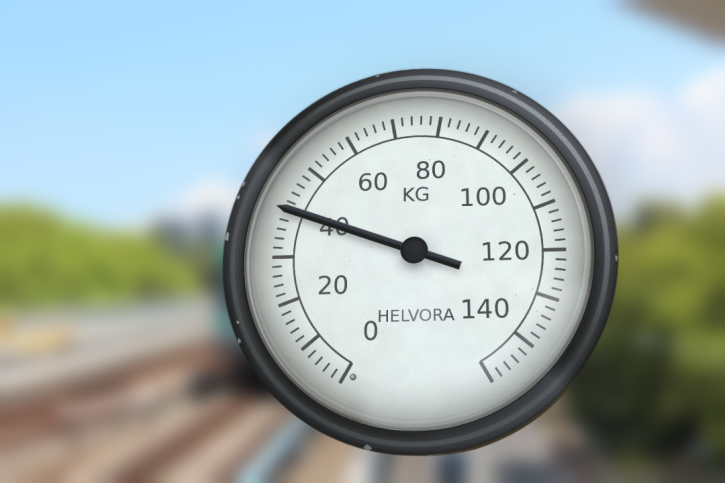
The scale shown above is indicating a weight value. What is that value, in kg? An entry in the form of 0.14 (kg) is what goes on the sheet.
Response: 40 (kg)
